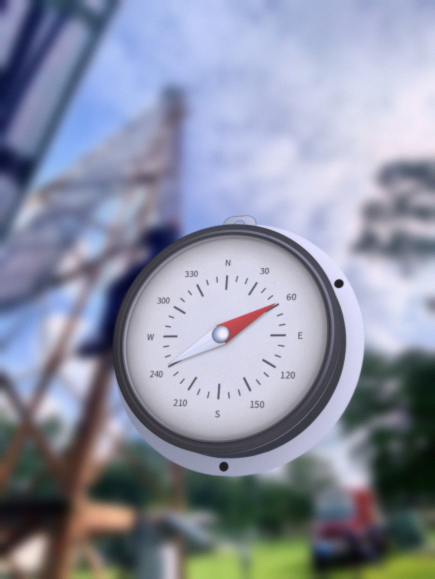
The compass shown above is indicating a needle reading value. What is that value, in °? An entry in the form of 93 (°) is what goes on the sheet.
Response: 60 (°)
